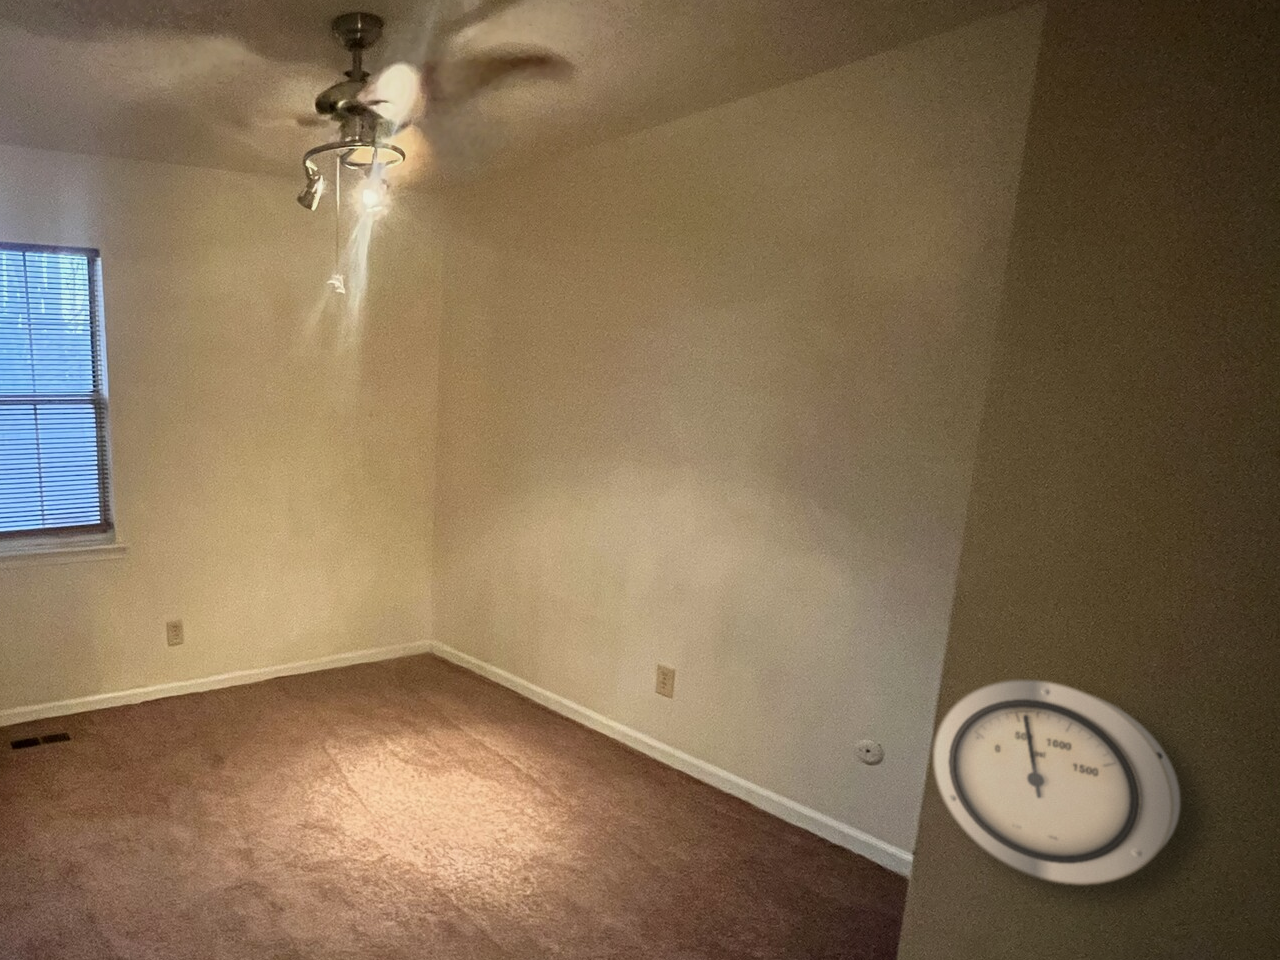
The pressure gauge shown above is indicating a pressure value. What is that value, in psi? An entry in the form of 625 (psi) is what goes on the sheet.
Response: 600 (psi)
